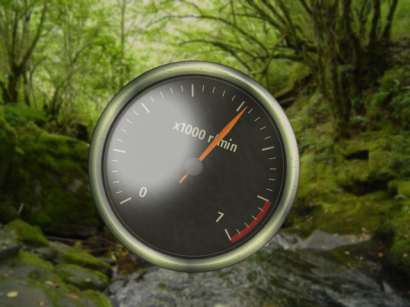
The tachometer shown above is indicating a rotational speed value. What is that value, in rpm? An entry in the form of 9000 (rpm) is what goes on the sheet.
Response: 4100 (rpm)
